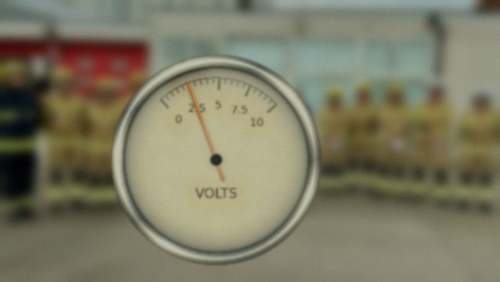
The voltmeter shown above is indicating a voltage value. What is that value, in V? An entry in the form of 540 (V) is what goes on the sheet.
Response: 2.5 (V)
